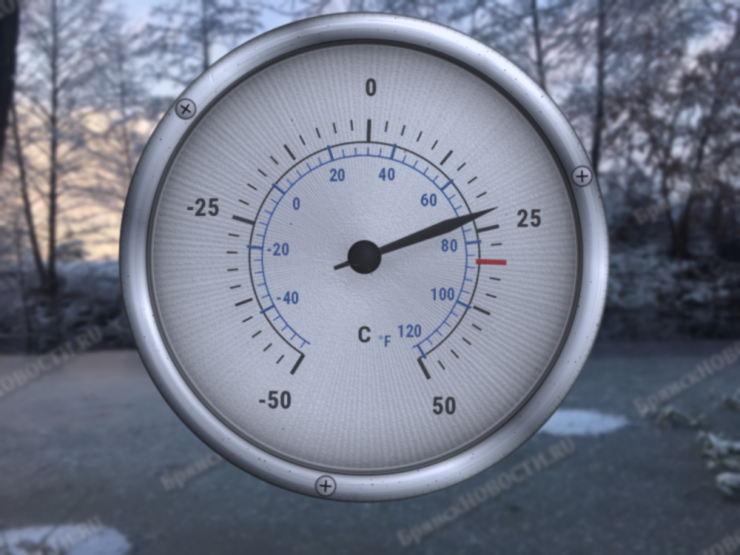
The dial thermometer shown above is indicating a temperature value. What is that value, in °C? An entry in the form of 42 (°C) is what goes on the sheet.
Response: 22.5 (°C)
